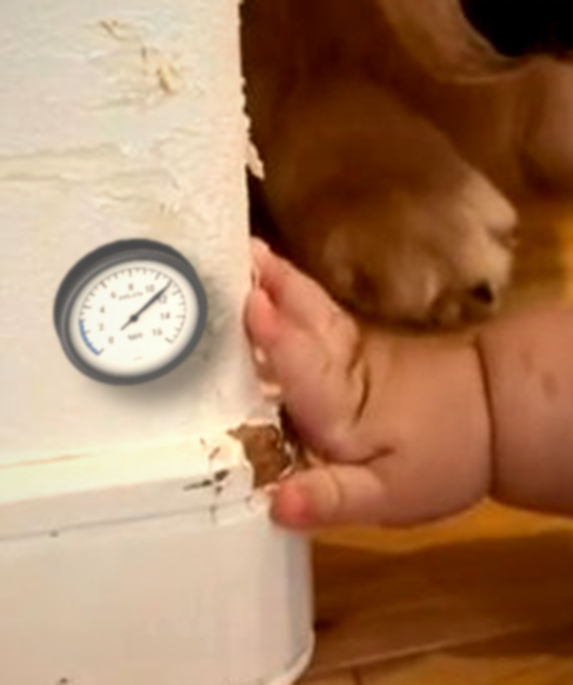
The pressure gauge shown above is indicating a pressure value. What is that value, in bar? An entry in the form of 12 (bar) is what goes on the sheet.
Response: 11 (bar)
